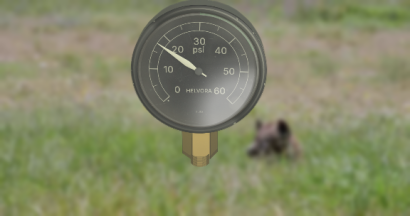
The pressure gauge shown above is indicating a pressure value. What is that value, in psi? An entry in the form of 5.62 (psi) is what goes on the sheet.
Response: 17.5 (psi)
